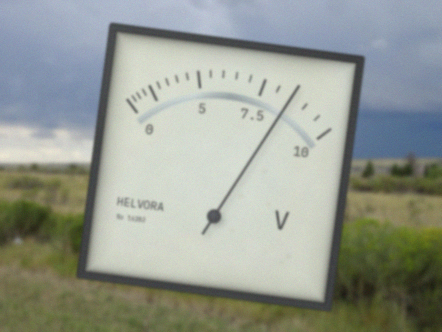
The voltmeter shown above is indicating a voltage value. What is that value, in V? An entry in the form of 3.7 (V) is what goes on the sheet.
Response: 8.5 (V)
